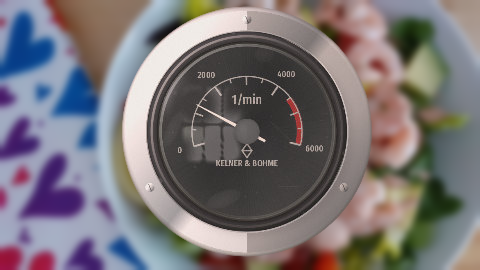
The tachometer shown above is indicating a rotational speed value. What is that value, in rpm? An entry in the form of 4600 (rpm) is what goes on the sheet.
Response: 1250 (rpm)
